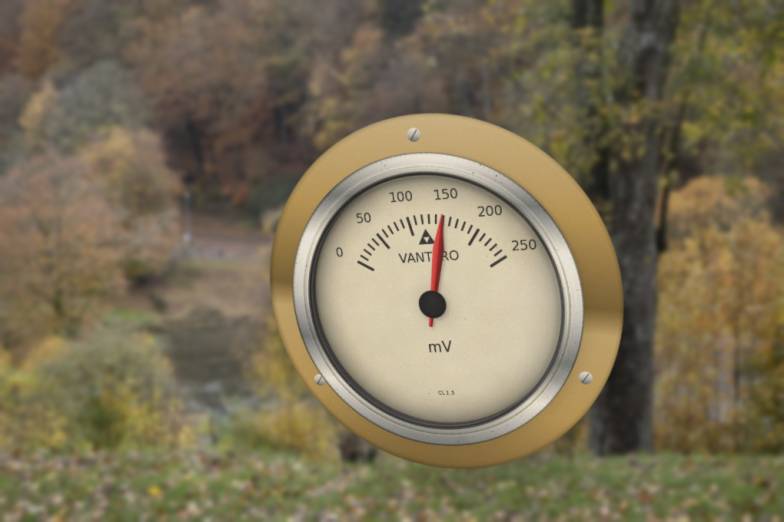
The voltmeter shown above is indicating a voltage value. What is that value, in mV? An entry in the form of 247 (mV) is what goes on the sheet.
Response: 150 (mV)
